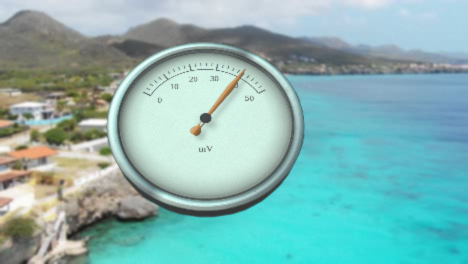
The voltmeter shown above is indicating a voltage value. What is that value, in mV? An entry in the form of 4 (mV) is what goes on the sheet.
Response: 40 (mV)
